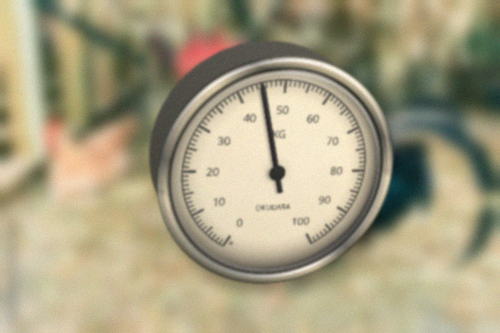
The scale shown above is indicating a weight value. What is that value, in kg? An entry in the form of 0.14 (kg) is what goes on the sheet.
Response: 45 (kg)
